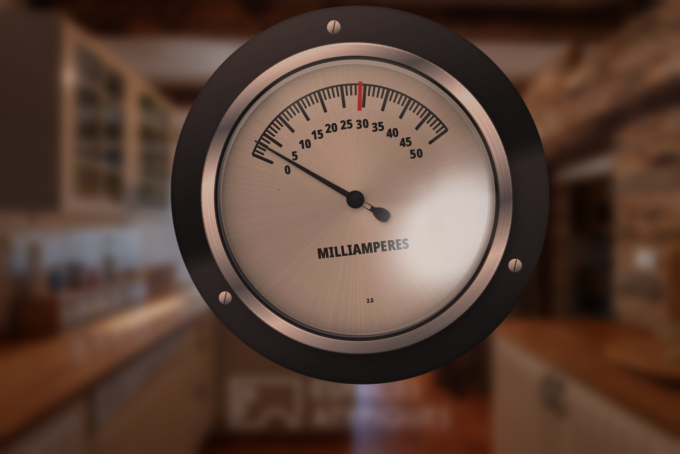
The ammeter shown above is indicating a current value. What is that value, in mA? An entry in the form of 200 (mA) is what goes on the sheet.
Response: 3 (mA)
